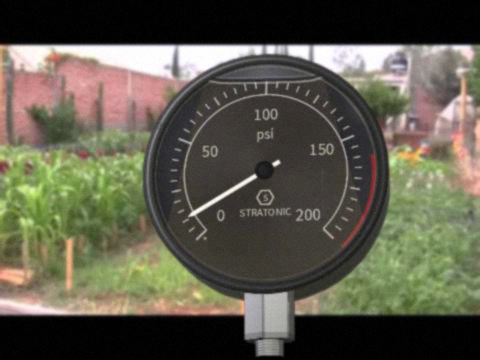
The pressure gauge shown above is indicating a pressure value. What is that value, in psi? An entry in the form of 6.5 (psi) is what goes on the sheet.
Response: 10 (psi)
